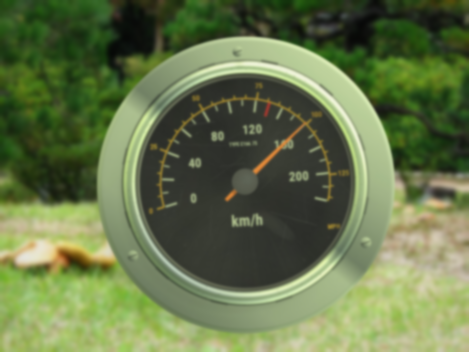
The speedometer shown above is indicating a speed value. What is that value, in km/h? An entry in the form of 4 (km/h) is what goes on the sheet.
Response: 160 (km/h)
